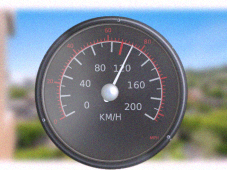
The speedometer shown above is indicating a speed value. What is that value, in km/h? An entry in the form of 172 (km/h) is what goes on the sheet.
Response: 120 (km/h)
